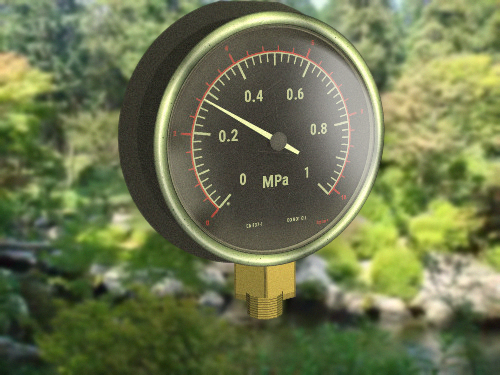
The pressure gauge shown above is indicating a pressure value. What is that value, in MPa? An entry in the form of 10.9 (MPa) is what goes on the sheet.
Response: 0.28 (MPa)
